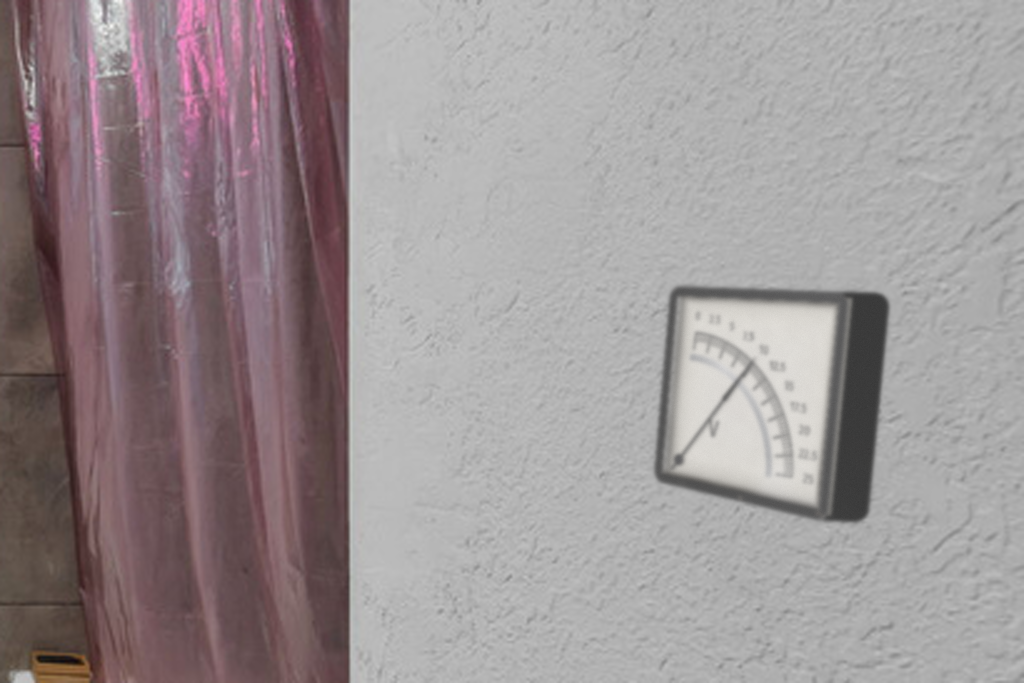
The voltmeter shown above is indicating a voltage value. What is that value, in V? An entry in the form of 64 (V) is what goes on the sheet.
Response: 10 (V)
